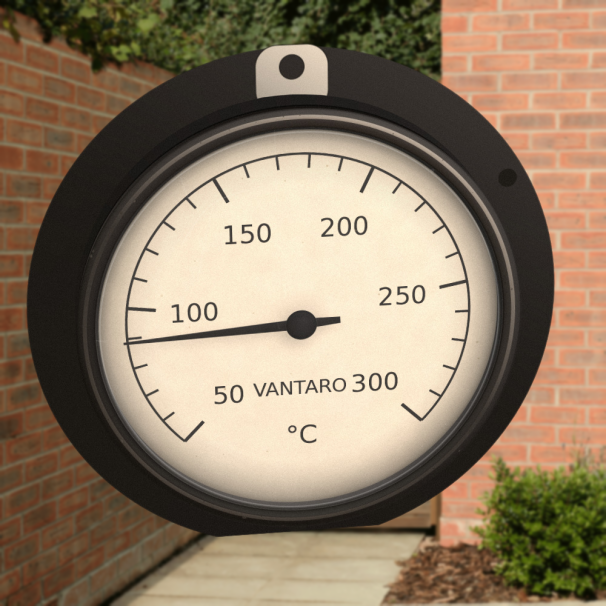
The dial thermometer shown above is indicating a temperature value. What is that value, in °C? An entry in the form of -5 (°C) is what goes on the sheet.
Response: 90 (°C)
